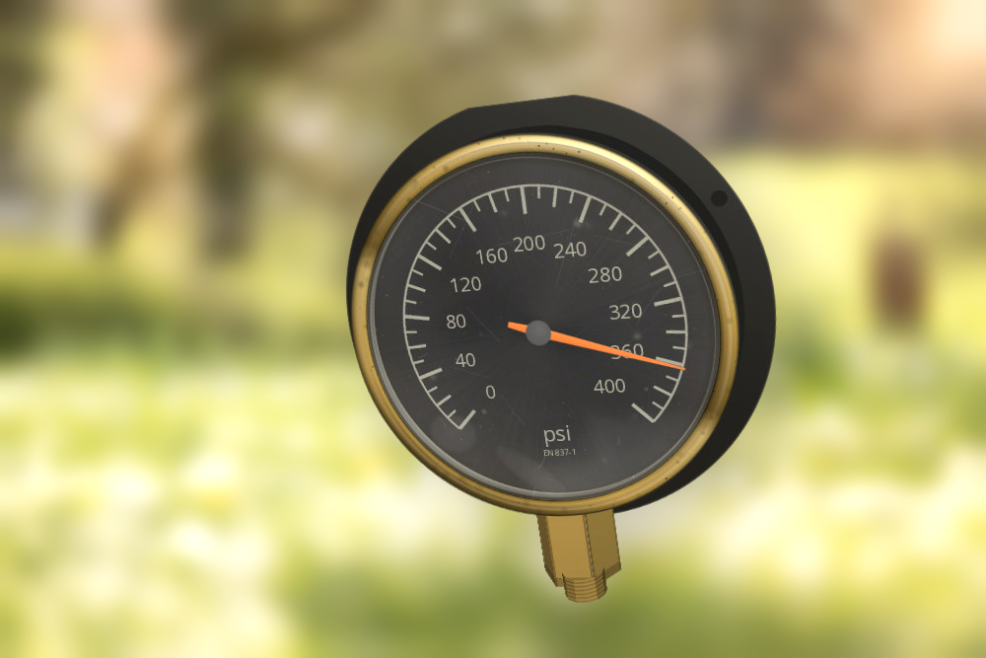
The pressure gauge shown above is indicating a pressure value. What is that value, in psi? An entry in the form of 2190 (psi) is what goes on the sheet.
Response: 360 (psi)
